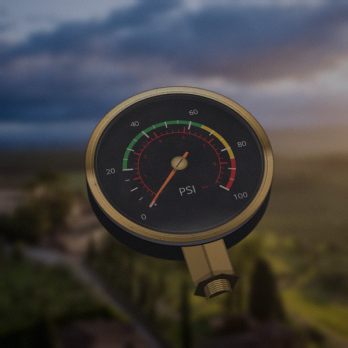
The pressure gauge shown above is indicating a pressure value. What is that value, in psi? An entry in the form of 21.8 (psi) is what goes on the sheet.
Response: 0 (psi)
